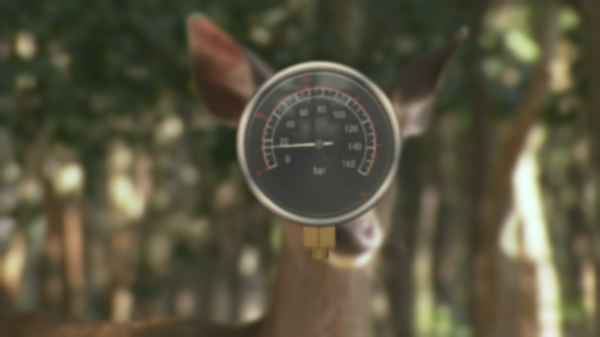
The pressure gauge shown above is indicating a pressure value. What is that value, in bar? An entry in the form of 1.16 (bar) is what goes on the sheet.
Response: 15 (bar)
